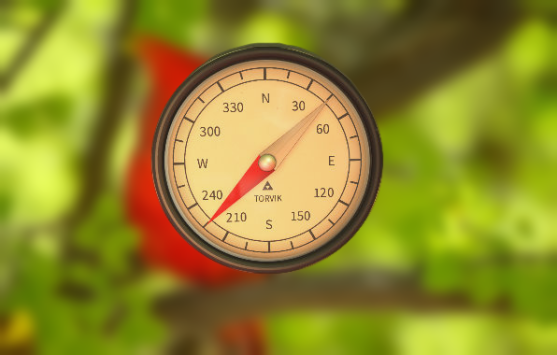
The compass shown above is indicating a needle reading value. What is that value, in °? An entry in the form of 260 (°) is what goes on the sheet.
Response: 225 (°)
